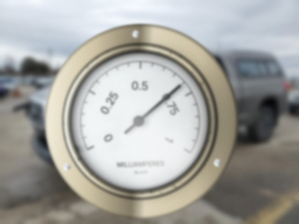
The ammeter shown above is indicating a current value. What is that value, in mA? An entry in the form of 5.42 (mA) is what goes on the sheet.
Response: 0.7 (mA)
